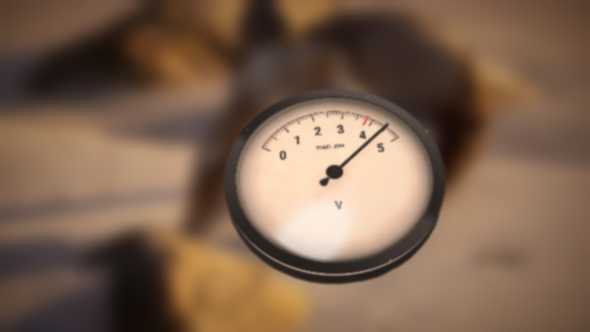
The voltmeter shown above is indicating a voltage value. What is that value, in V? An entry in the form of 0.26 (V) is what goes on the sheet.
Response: 4.5 (V)
